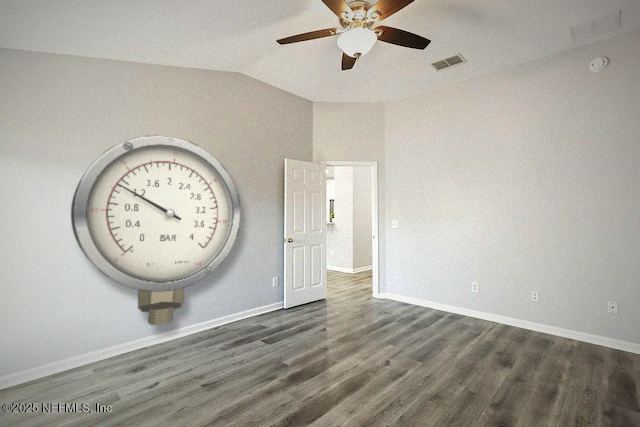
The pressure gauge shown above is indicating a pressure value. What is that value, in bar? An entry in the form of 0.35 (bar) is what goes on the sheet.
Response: 1.1 (bar)
